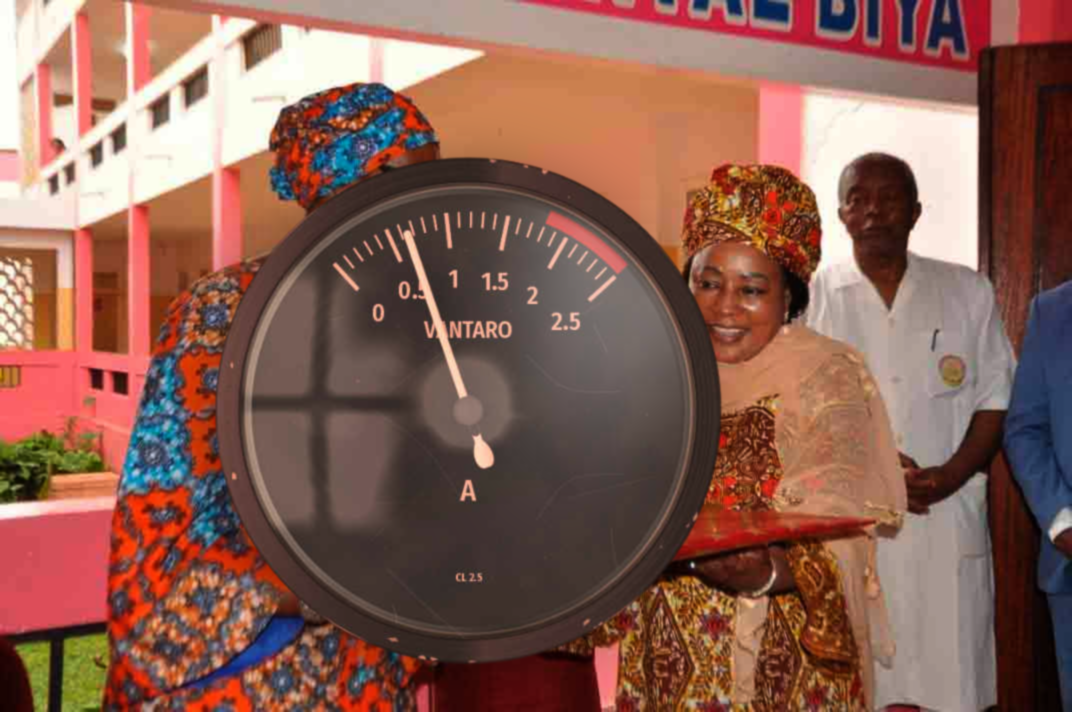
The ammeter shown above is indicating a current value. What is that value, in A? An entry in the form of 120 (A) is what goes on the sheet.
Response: 0.65 (A)
